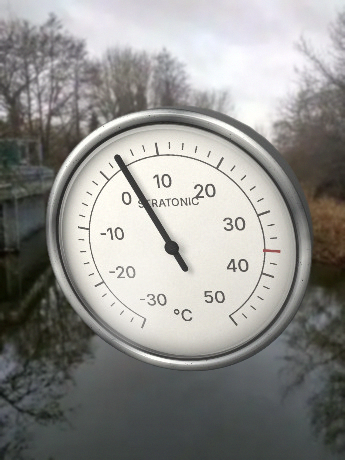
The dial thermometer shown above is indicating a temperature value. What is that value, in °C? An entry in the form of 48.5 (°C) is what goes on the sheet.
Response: 4 (°C)
